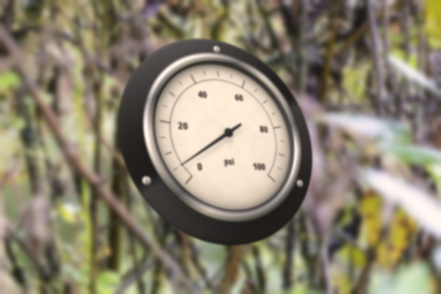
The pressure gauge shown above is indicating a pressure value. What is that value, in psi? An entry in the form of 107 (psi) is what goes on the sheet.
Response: 5 (psi)
